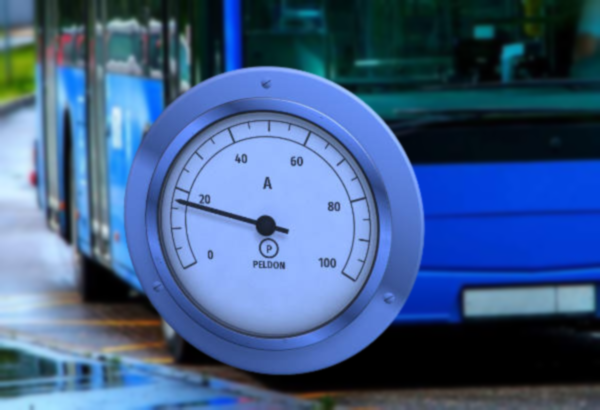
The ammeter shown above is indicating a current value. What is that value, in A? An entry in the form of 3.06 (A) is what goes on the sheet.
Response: 17.5 (A)
